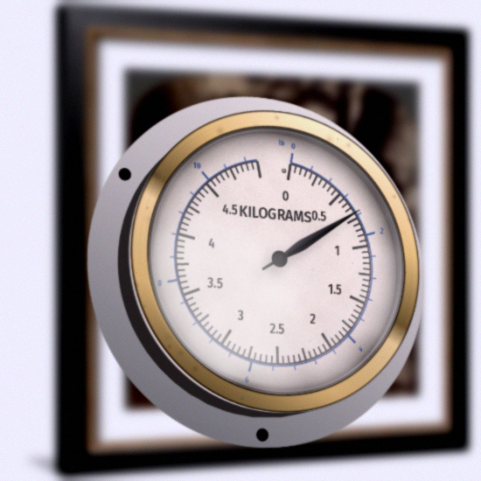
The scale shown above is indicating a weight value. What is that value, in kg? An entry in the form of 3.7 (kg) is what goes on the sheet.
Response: 0.7 (kg)
